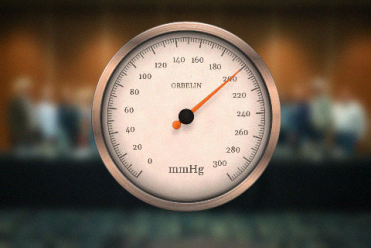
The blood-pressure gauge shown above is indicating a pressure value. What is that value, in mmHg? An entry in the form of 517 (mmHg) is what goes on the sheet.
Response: 200 (mmHg)
